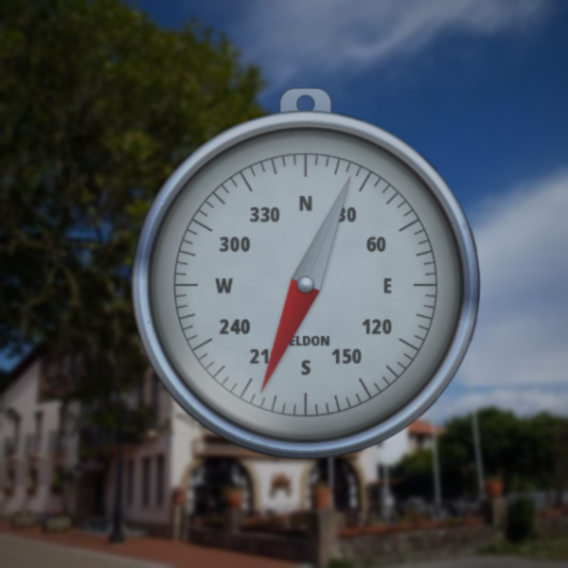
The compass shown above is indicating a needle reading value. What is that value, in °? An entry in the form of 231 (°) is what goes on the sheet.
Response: 202.5 (°)
